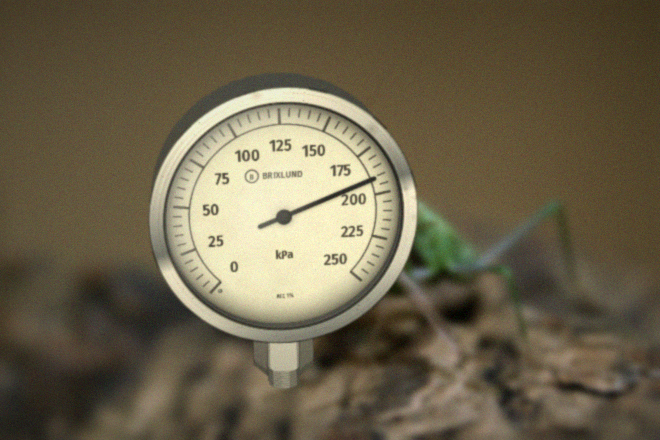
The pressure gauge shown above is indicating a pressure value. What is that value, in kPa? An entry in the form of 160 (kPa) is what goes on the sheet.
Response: 190 (kPa)
